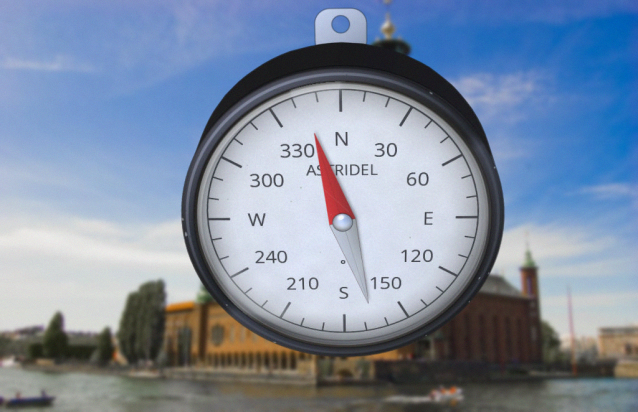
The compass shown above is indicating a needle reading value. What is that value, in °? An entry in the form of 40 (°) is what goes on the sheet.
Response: 345 (°)
